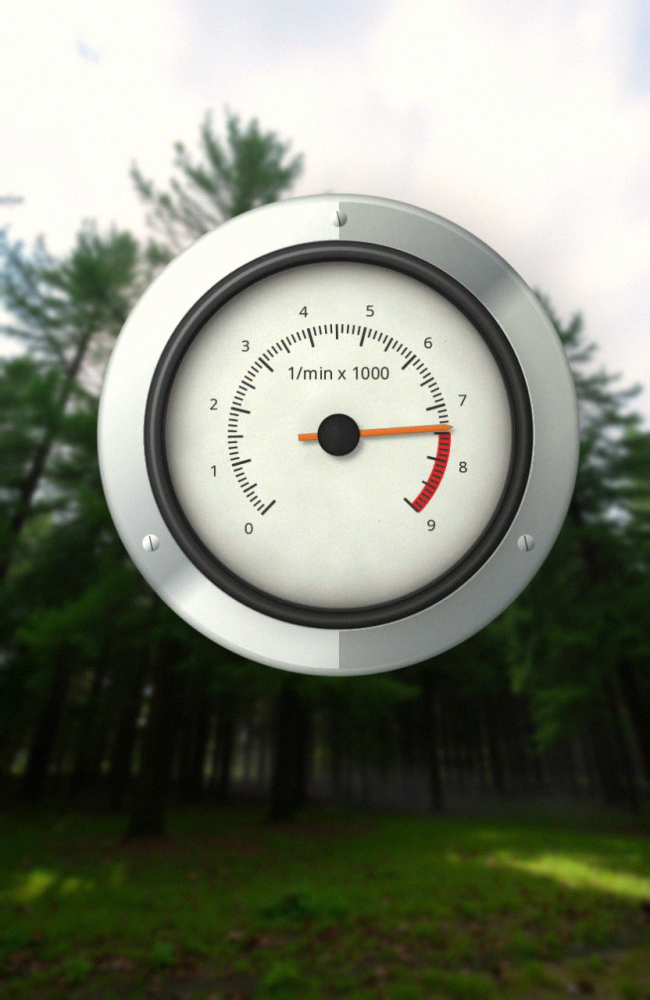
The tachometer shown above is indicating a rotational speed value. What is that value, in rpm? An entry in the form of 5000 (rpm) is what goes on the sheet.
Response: 7400 (rpm)
